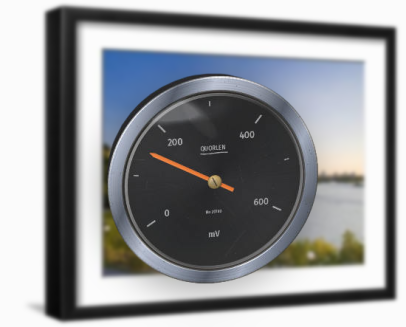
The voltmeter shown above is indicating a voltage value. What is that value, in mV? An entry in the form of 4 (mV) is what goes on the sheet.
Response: 150 (mV)
